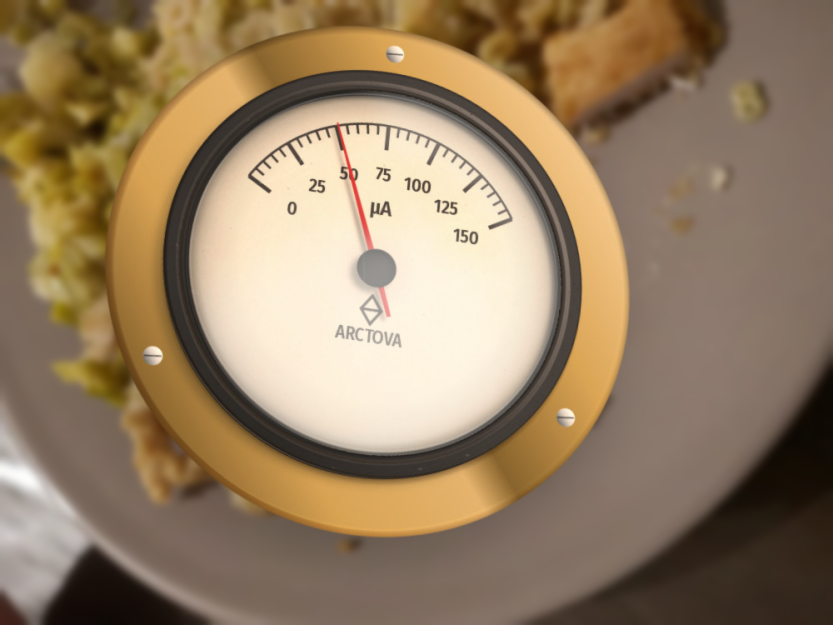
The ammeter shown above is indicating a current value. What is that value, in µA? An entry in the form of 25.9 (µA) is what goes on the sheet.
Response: 50 (µA)
